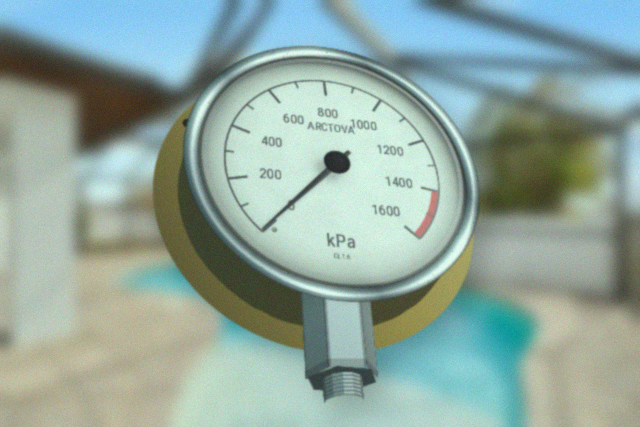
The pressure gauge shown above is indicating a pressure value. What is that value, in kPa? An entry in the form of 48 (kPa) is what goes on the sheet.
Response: 0 (kPa)
